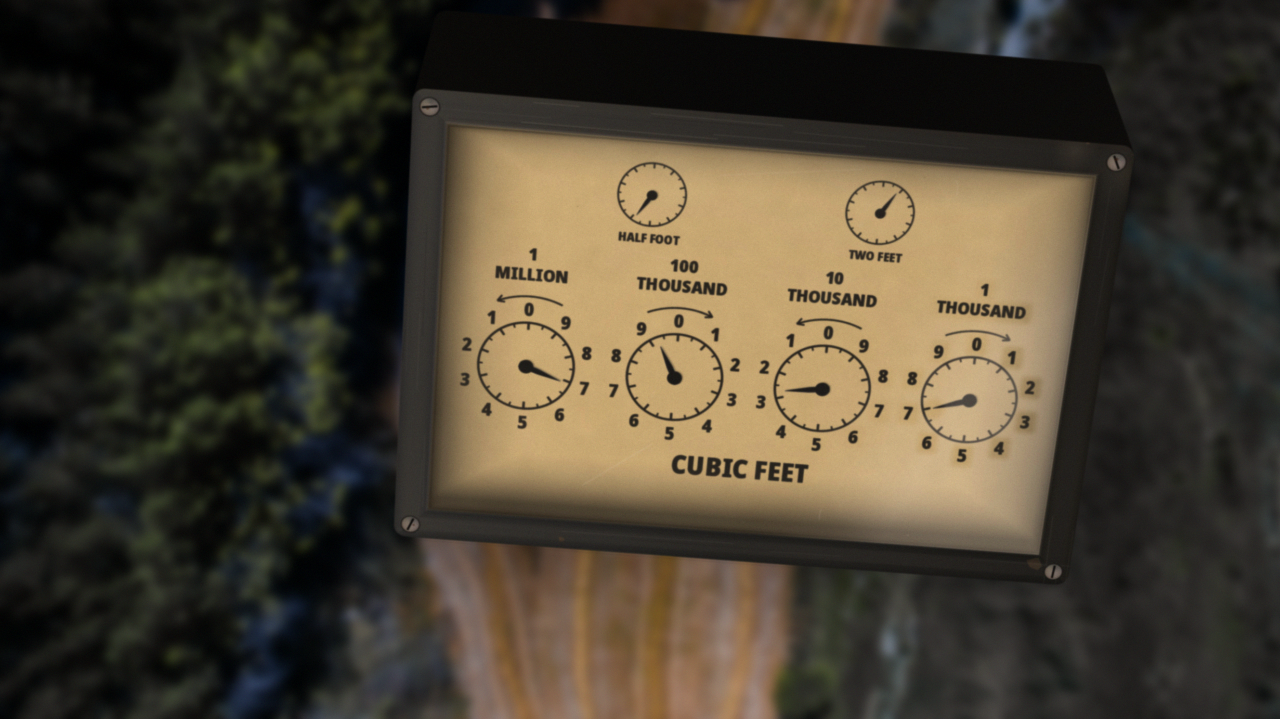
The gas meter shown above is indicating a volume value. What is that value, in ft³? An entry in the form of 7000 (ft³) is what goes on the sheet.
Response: 692700 (ft³)
